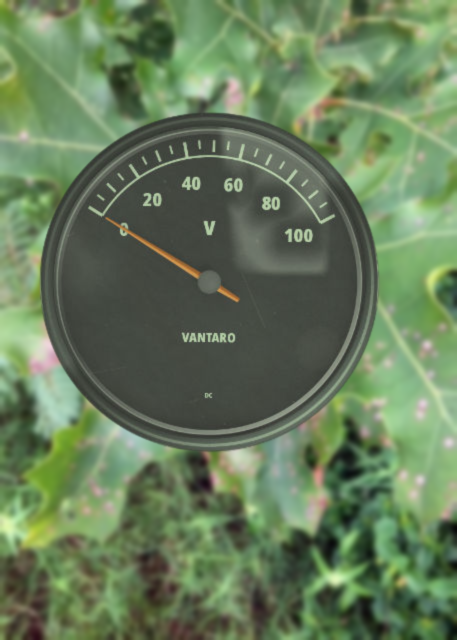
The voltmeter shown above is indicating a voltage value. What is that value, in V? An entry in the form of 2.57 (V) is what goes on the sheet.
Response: 0 (V)
